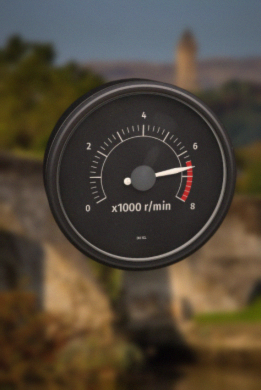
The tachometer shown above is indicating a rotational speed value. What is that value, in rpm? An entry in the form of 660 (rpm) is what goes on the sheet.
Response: 6600 (rpm)
